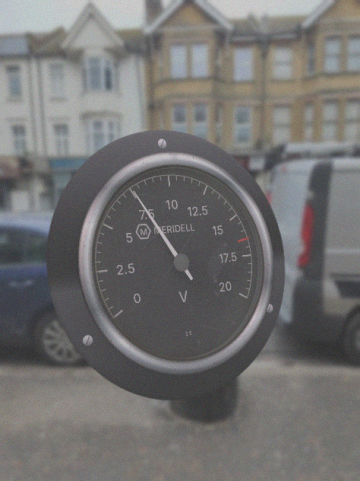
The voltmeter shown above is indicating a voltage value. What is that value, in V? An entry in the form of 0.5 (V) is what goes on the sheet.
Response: 7.5 (V)
